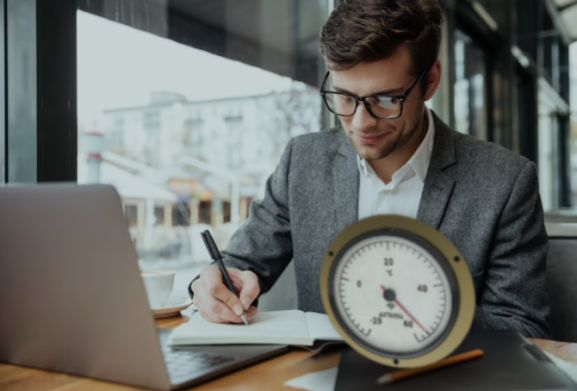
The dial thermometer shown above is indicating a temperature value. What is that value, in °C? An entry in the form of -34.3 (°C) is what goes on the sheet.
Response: 56 (°C)
